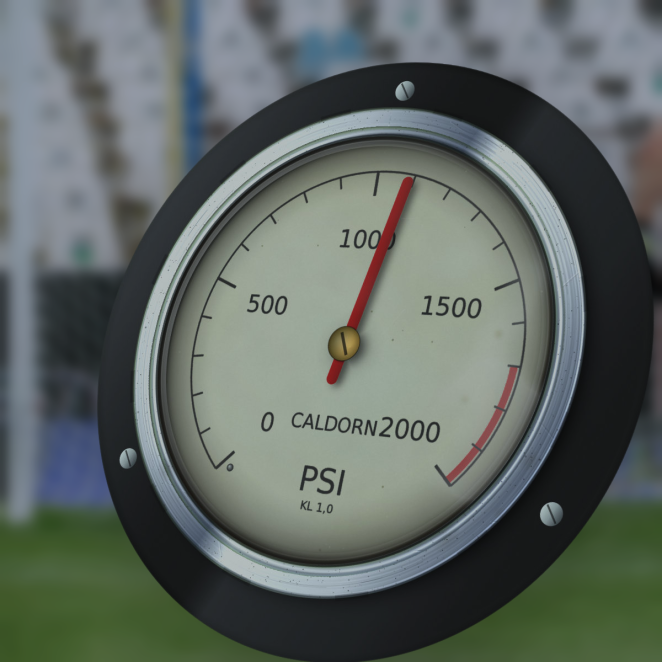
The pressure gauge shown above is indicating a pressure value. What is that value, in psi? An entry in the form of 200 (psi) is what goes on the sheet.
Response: 1100 (psi)
